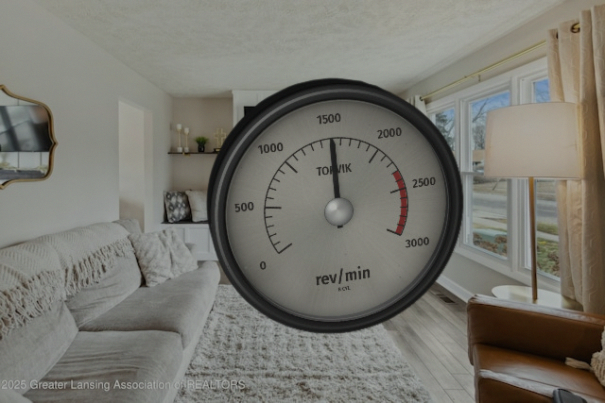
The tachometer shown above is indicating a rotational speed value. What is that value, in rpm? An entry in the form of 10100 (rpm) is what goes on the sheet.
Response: 1500 (rpm)
